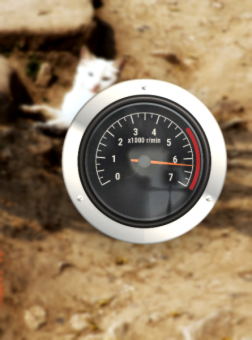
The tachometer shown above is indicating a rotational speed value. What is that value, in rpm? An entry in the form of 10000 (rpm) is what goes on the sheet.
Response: 6250 (rpm)
